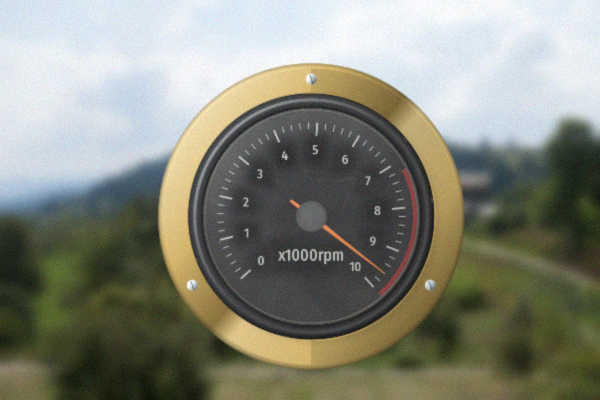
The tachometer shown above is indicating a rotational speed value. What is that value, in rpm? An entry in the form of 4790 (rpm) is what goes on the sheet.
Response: 9600 (rpm)
